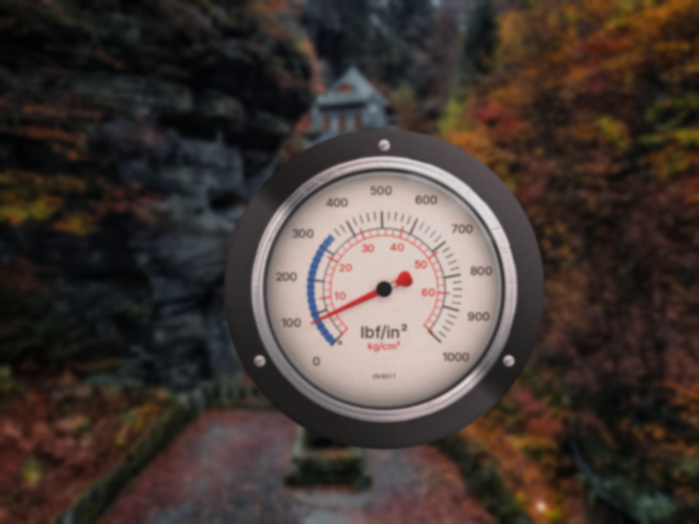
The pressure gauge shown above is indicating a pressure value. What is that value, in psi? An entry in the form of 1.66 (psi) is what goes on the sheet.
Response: 80 (psi)
